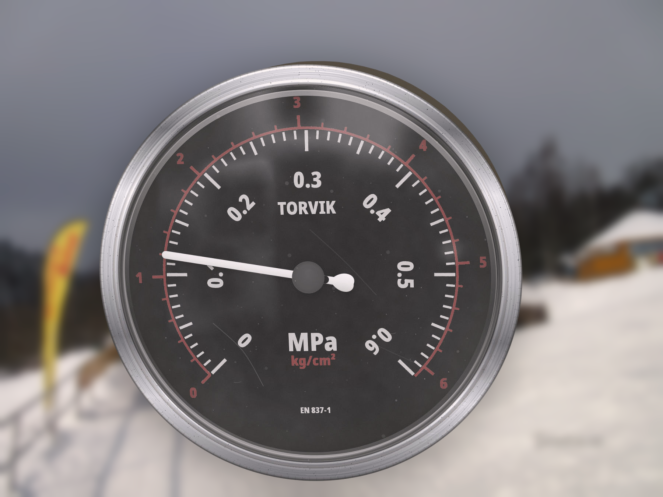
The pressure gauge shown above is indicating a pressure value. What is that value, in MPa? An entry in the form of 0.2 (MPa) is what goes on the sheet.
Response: 0.12 (MPa)
